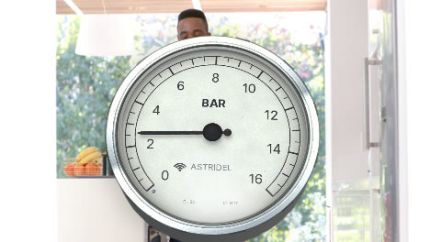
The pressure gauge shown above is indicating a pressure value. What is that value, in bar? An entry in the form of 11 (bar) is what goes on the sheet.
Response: 2.5 (bar)
